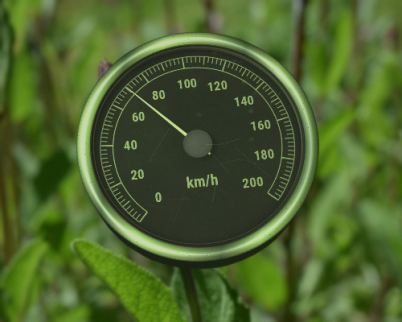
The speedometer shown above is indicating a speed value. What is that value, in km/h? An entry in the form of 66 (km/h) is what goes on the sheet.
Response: 70 (km/h)
